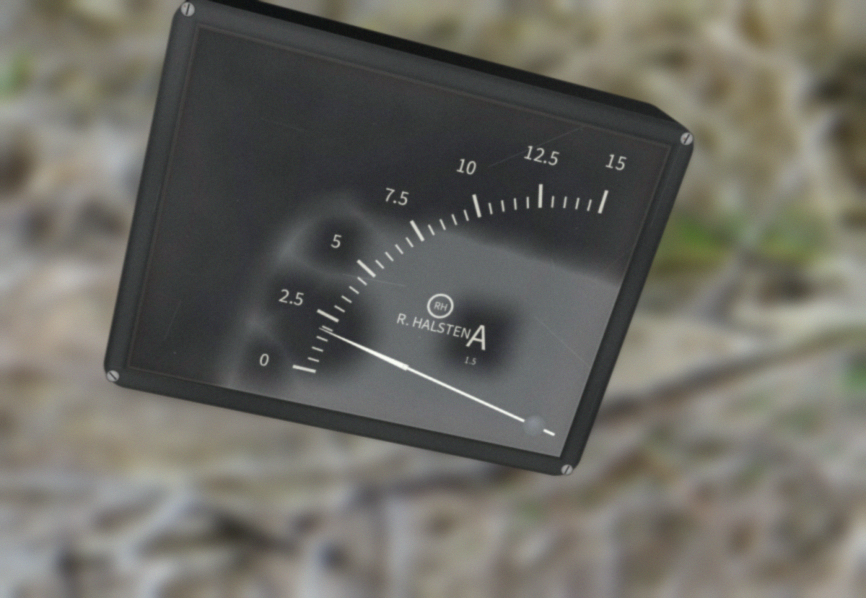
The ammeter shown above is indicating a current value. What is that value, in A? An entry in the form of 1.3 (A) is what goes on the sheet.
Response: 2 (A)
